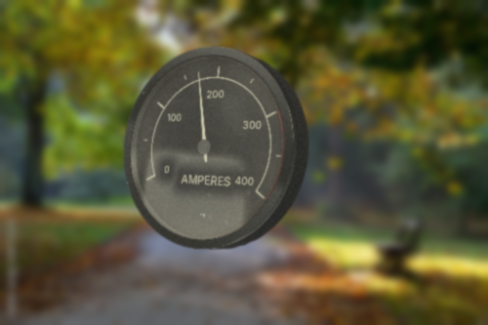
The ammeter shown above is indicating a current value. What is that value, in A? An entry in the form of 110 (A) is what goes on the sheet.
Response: 175 (A)
